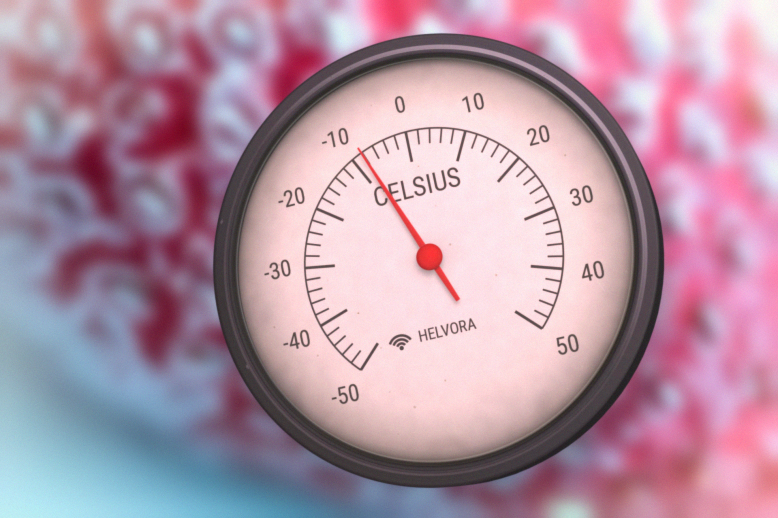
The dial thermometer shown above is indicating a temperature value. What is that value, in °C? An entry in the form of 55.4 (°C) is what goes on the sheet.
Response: -8 (°C)
